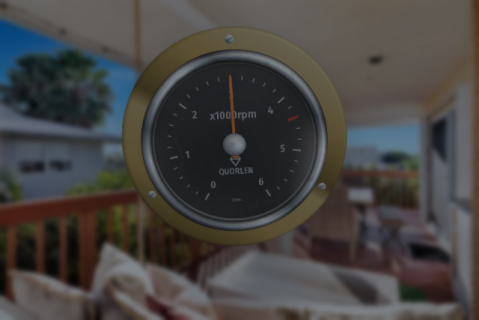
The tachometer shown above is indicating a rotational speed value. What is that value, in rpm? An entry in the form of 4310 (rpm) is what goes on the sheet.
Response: 3000 (rpm)
